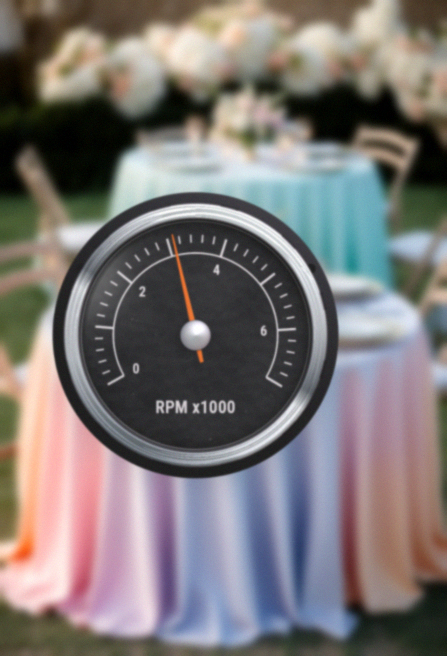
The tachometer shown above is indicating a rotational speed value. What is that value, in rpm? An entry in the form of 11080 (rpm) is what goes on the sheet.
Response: 3100 (rpm)
